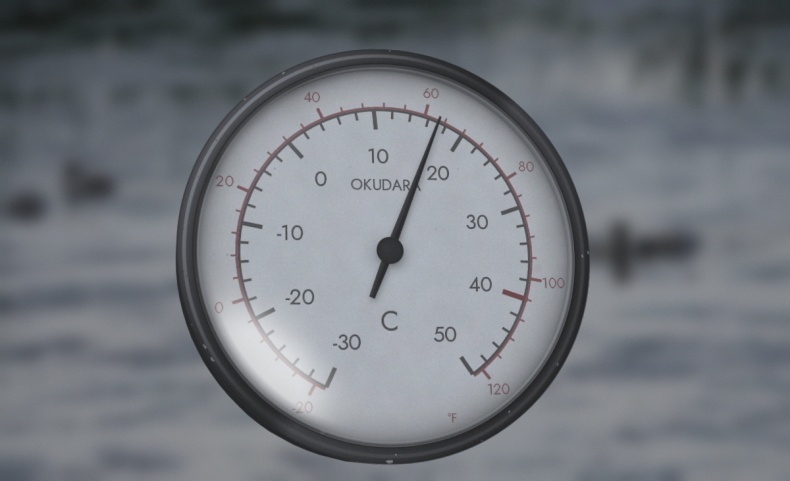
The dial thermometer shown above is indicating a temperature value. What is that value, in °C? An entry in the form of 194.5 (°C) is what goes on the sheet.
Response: 17 (°C)
